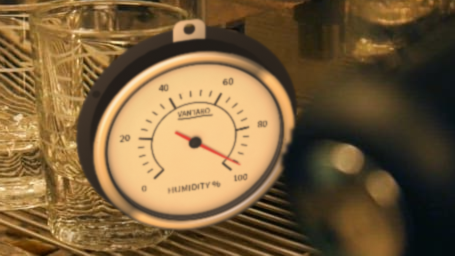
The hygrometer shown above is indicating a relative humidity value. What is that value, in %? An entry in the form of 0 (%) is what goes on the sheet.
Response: 96 (%)
